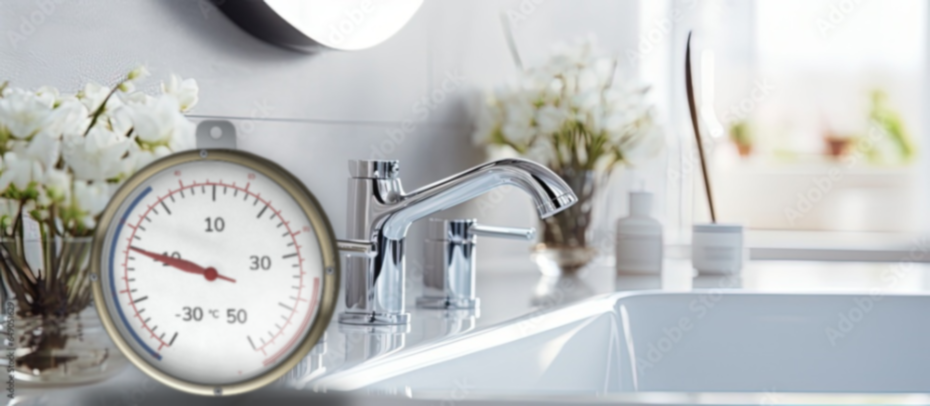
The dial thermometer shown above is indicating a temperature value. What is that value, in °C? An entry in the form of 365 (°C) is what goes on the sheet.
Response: -10 (°C)
